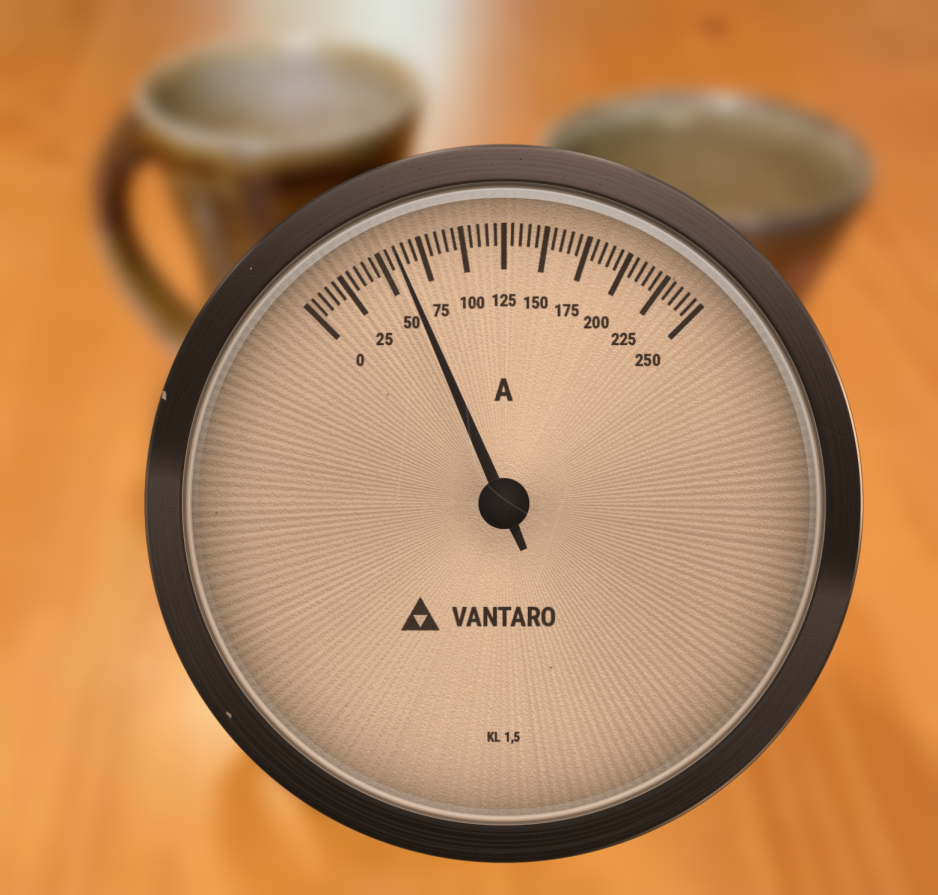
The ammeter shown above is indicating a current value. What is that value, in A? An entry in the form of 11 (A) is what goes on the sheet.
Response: 60 (A)
